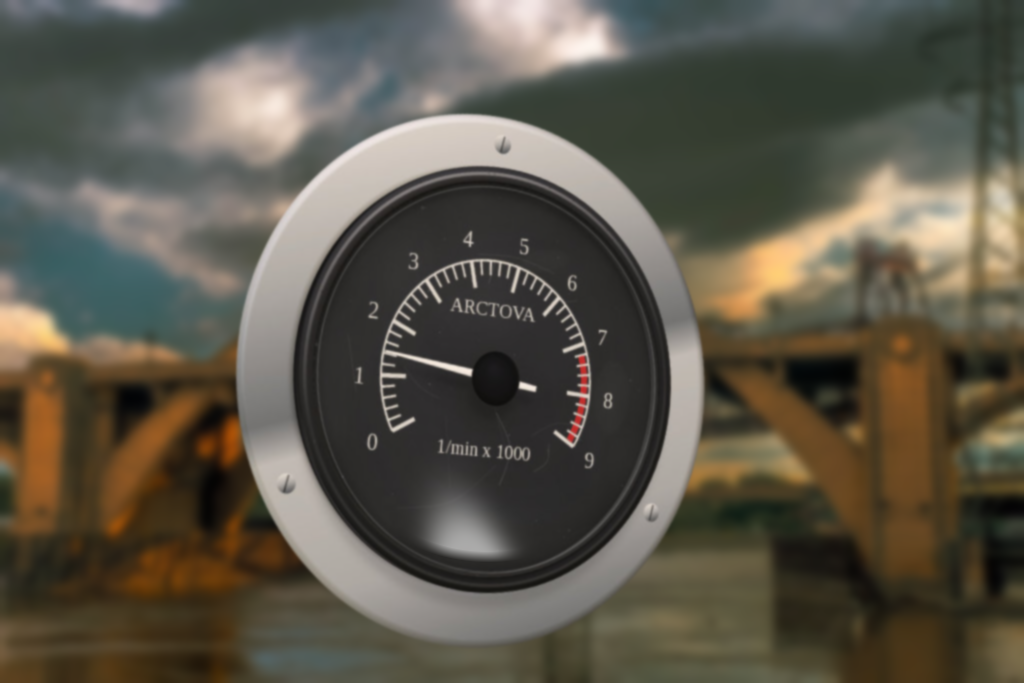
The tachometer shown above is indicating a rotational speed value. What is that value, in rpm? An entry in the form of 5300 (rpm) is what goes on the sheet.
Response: 1400 (rpm)
